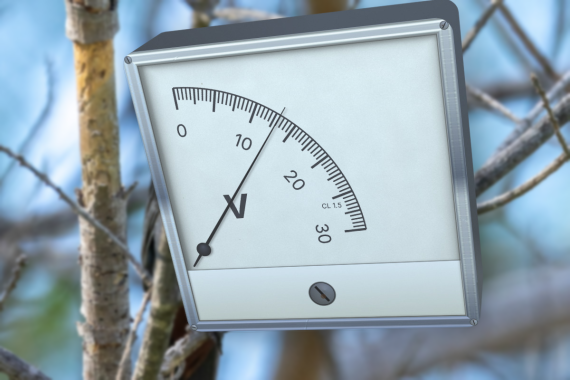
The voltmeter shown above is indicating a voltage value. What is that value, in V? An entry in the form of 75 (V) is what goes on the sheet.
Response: 13 (V)
